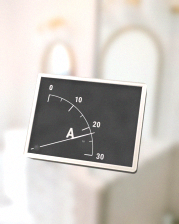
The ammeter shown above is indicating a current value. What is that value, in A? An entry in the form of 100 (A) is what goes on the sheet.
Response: 22.5 (A)
